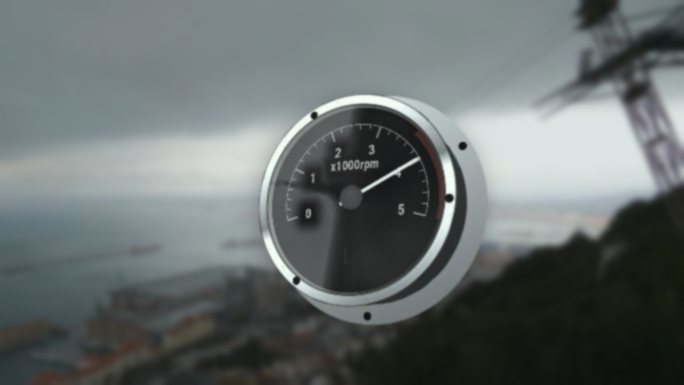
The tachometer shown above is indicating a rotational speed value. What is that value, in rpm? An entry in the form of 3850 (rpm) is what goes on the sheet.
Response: 4000 (rpm)
